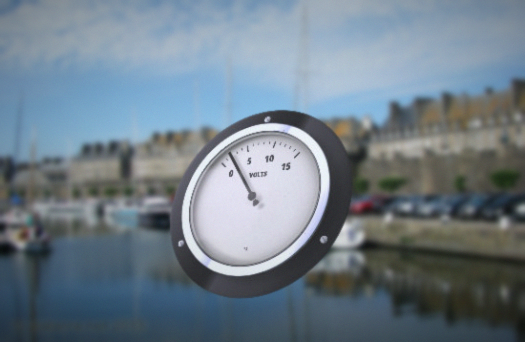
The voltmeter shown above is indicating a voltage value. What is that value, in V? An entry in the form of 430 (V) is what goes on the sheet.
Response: 2 (V)
